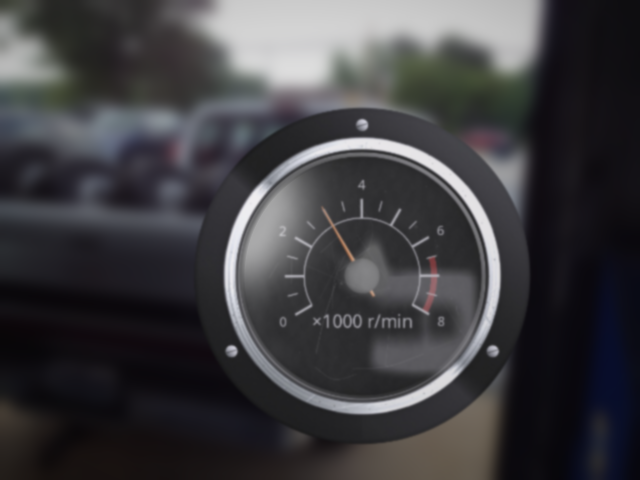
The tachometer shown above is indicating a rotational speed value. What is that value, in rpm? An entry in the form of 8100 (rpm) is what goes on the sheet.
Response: 3000 (rpm)
